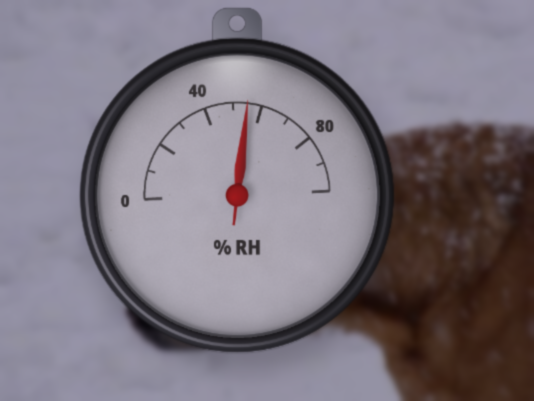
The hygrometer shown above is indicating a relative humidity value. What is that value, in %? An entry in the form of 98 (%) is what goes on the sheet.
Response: 55 (%)
